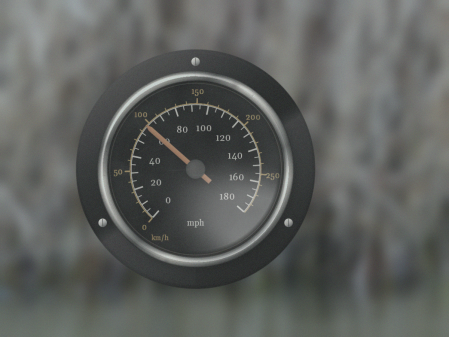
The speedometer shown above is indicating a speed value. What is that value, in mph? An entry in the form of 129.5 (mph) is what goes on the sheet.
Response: 60 (mph)
